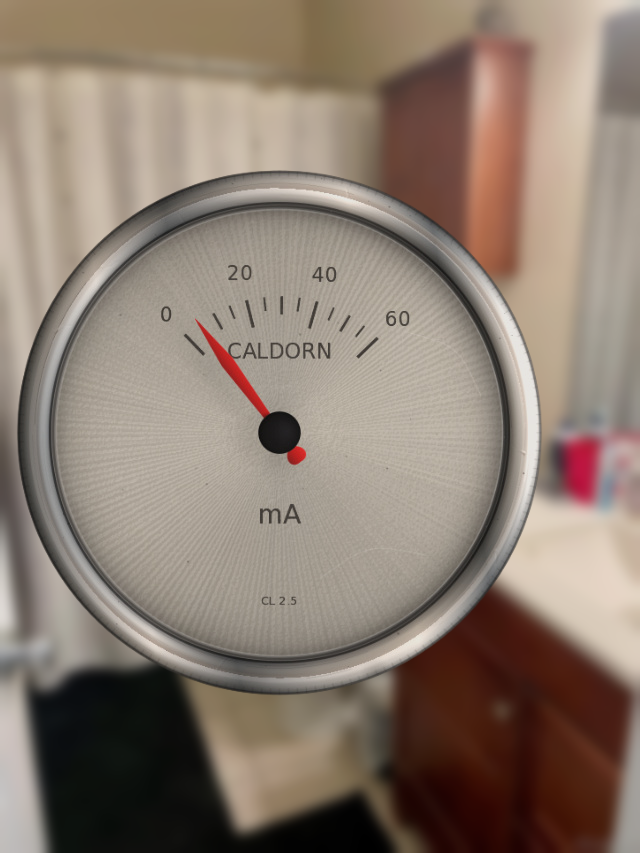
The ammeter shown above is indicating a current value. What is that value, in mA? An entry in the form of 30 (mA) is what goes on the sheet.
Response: 5 (mA)
